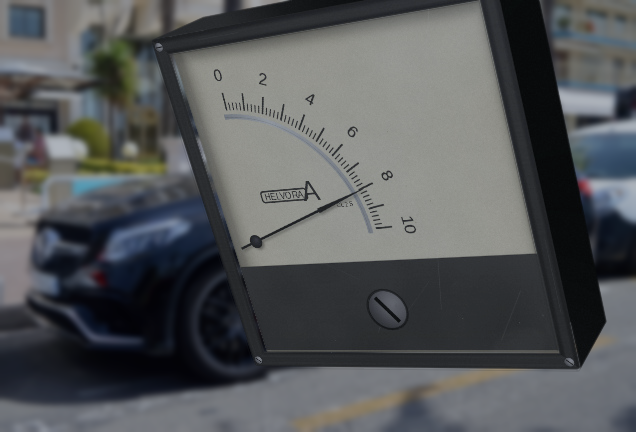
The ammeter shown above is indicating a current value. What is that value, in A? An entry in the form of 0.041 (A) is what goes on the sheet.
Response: 8 (A)
